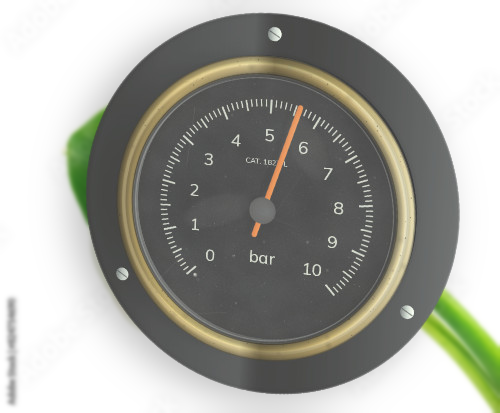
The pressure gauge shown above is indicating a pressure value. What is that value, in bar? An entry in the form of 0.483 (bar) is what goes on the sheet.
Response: 5.6 (bar)
